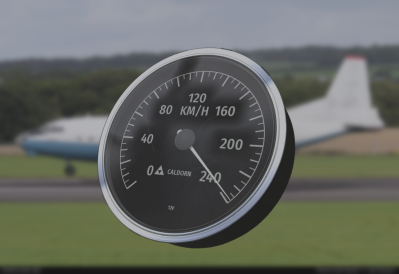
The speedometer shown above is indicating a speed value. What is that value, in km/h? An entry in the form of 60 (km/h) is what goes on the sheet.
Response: 237.5 (km/h)
